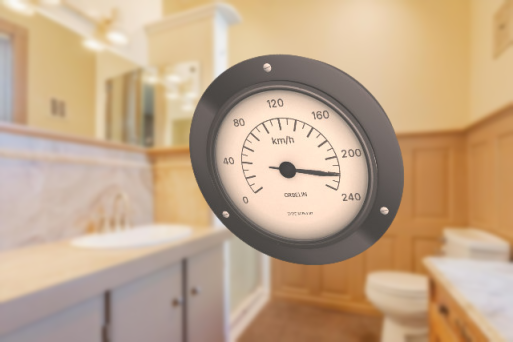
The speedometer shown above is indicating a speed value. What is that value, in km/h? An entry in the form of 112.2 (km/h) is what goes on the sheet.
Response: 220 (km/h)
